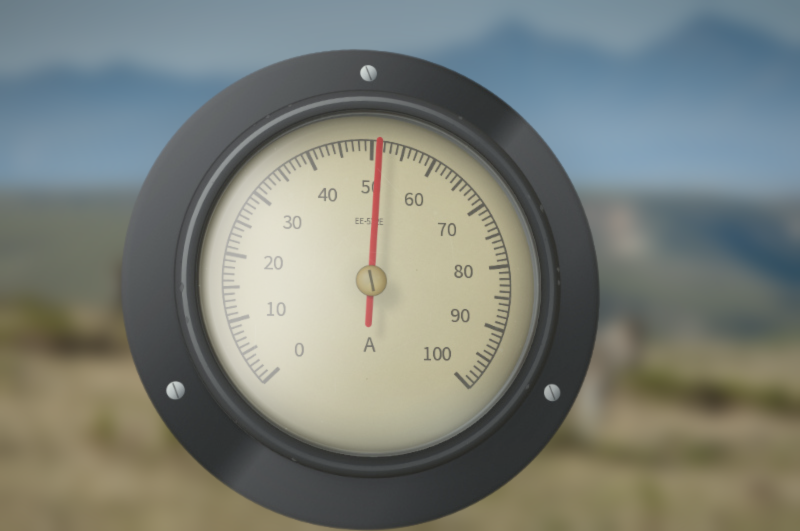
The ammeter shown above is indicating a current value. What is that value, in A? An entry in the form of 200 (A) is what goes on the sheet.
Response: 51 (A)
